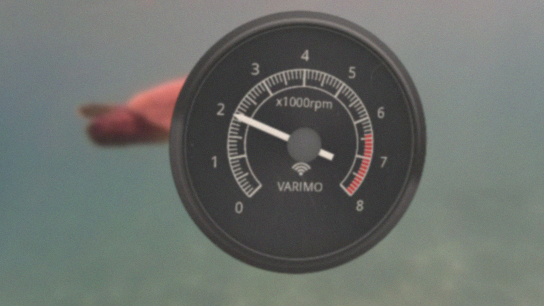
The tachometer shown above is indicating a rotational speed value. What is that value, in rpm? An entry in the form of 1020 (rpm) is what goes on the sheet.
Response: 2000 (rpm)
